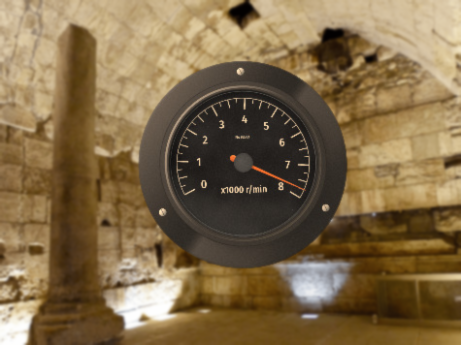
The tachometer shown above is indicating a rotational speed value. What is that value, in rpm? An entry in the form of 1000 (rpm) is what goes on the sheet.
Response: 7750 (rpm)
